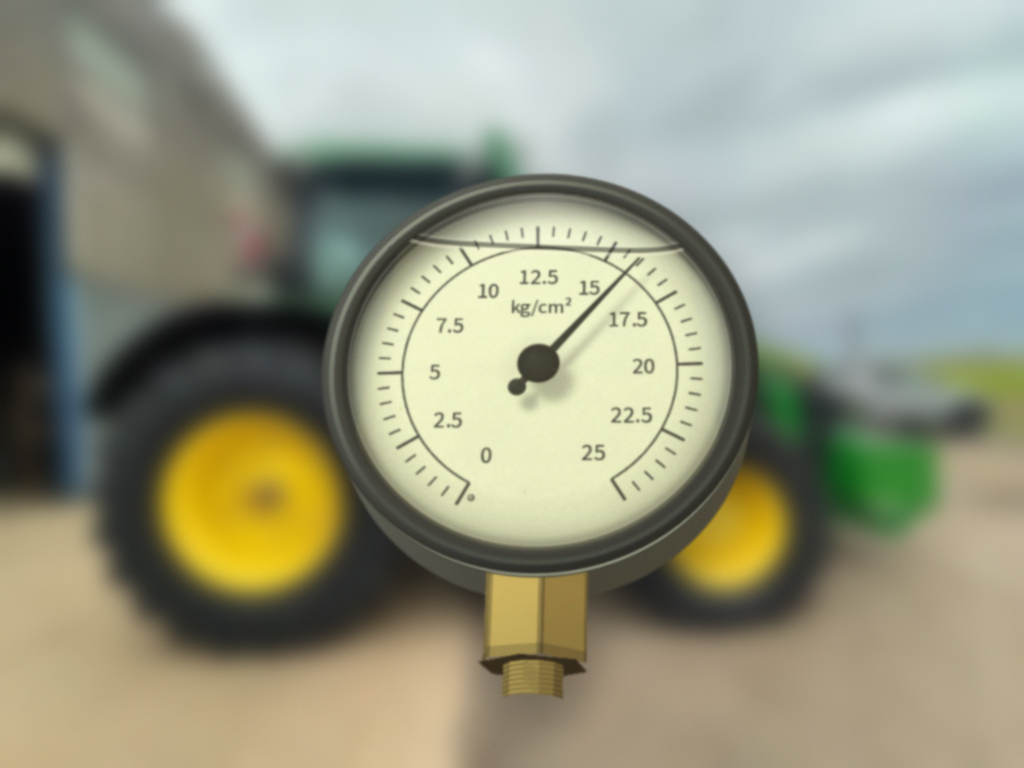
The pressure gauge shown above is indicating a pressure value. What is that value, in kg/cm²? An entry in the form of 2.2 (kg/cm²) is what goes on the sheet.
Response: 16 (kg/cm²)
